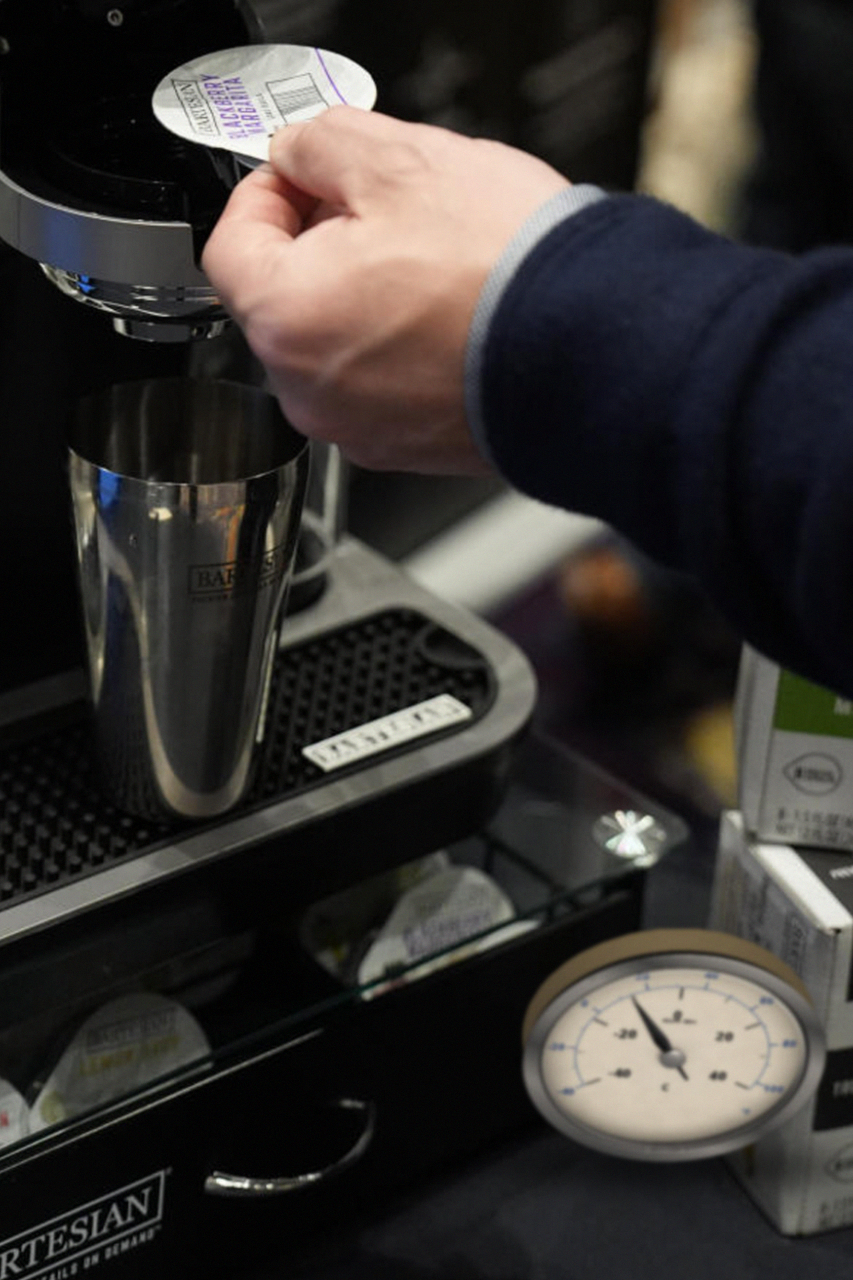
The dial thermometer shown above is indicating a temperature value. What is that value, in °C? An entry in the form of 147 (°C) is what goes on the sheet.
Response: -10 (°C)
